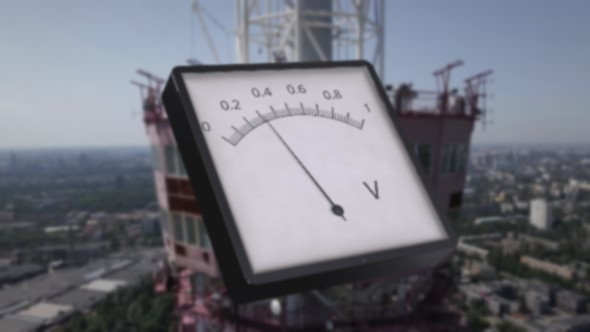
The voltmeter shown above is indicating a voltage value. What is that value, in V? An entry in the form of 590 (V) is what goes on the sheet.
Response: 0.3 (V)
